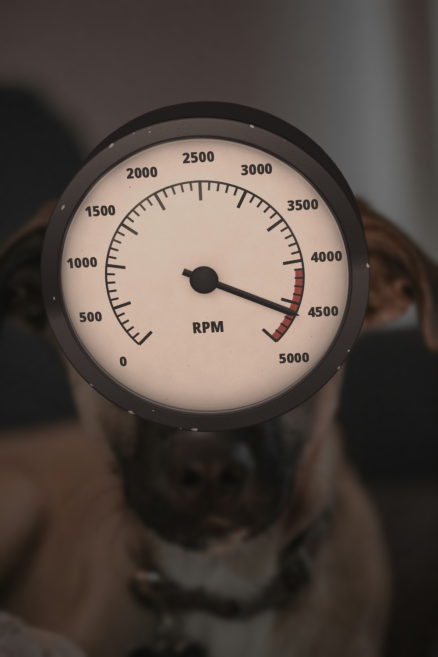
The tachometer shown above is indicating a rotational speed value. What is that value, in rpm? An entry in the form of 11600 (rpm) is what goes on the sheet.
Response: 4600 (rpm)
